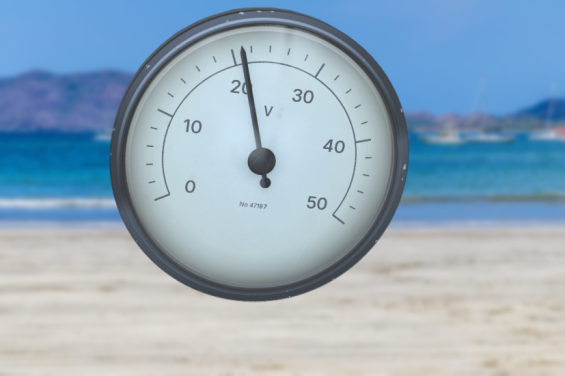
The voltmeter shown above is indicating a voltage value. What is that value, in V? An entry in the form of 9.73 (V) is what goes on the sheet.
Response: 21 (V)
